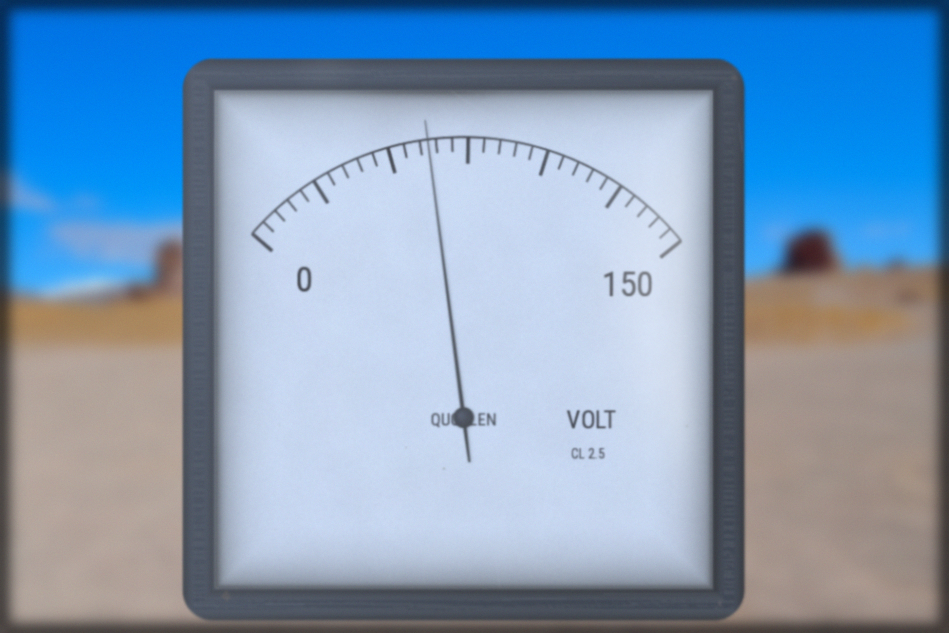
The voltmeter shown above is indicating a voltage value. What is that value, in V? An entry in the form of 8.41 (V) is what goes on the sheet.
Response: 62.5 (V)
